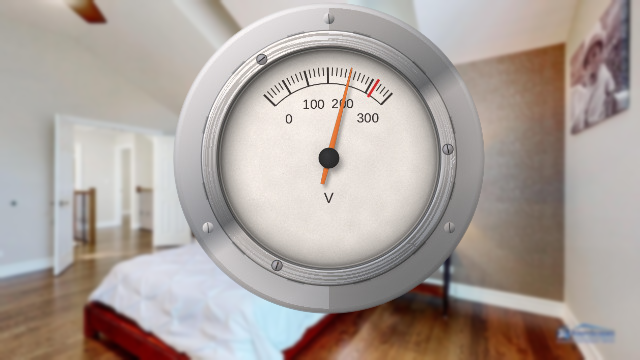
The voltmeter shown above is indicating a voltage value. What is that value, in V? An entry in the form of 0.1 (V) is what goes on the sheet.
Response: 200 (V)
